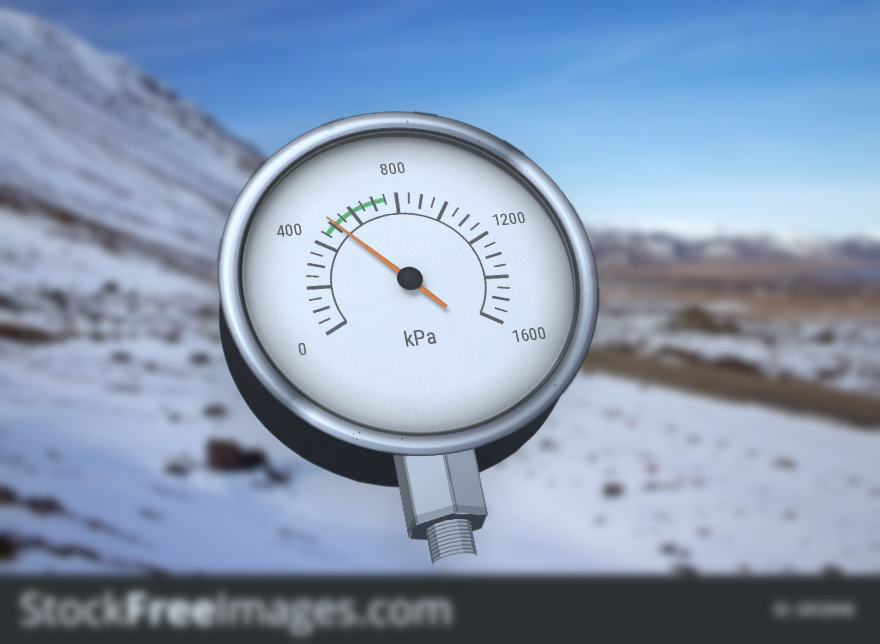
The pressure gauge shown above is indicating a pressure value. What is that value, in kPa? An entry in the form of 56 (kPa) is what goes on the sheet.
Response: 500 (kPa)
